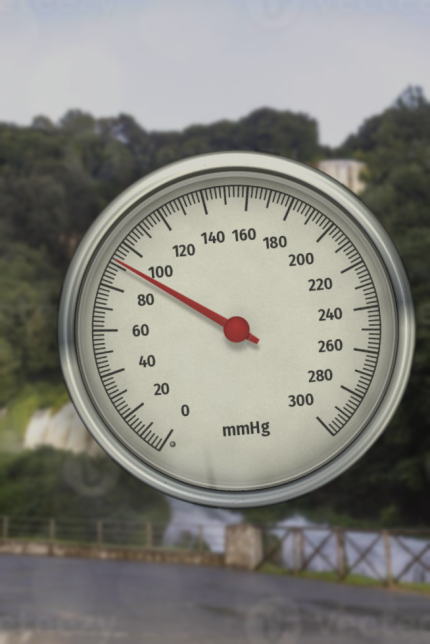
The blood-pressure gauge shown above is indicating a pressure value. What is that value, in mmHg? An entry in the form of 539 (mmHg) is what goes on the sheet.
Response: 92 (mmHg)
